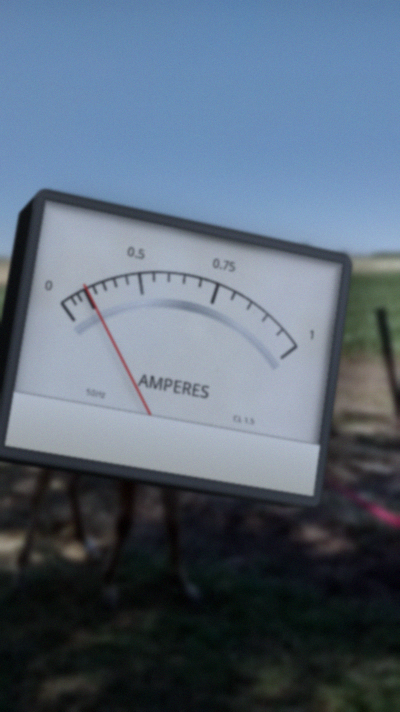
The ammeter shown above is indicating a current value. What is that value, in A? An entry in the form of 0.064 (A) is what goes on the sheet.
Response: 0.25 (A)
